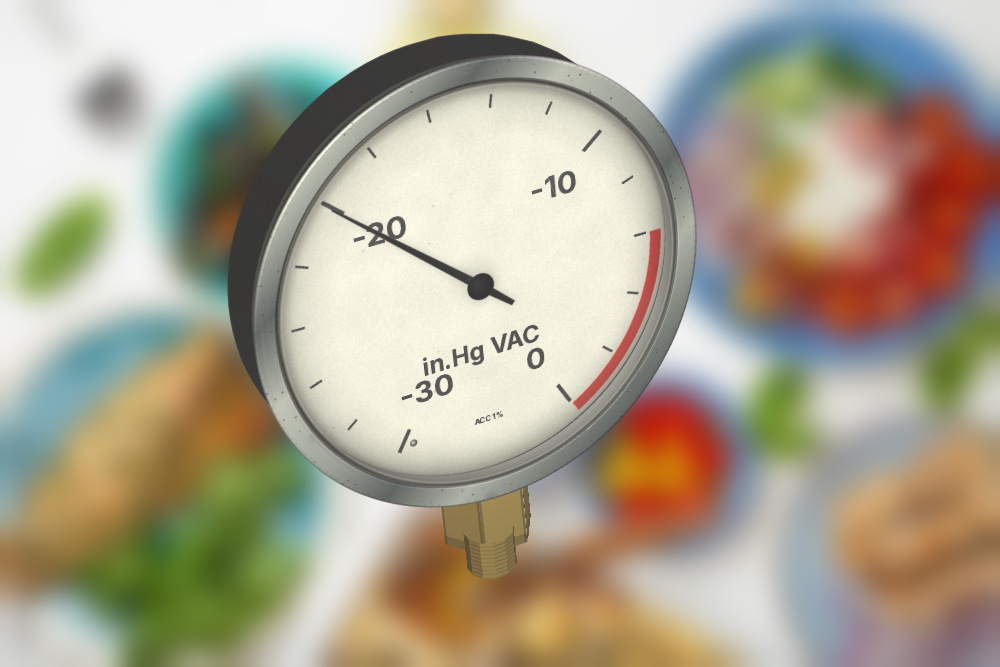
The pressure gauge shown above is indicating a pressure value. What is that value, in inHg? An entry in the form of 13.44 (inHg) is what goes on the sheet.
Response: -20 (inHg)
